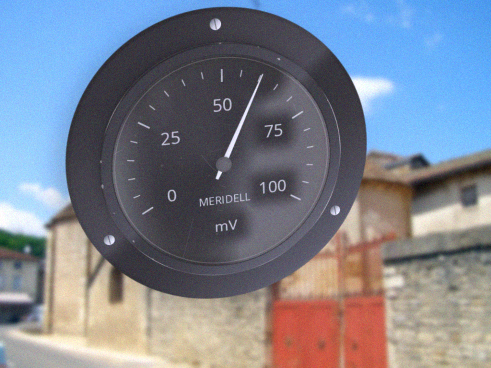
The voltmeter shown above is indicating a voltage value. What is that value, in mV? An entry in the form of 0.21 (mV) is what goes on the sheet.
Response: 60 (mV)
